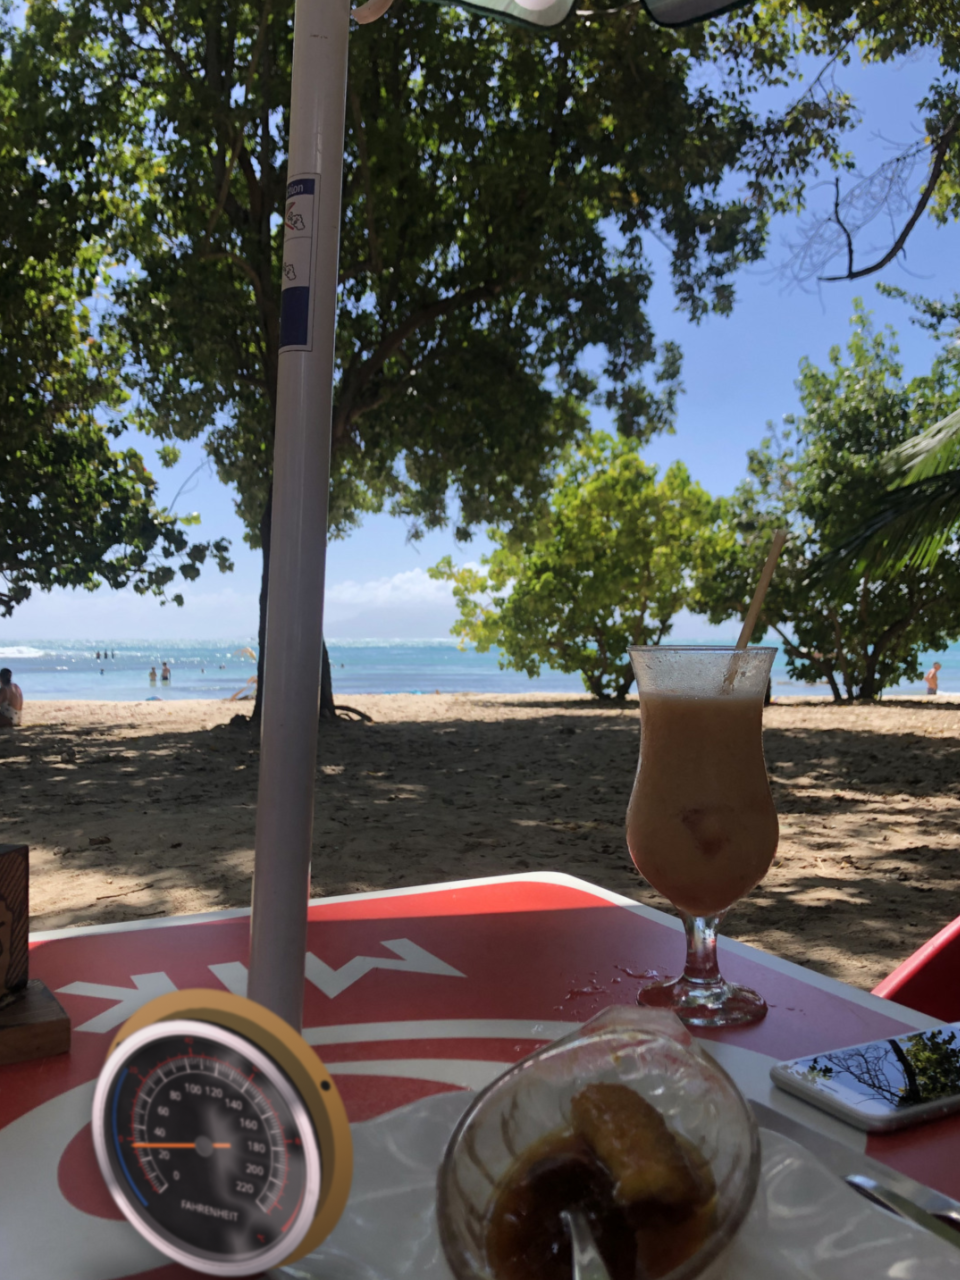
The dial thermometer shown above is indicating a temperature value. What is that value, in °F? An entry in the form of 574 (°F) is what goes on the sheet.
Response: 30 (°F)
